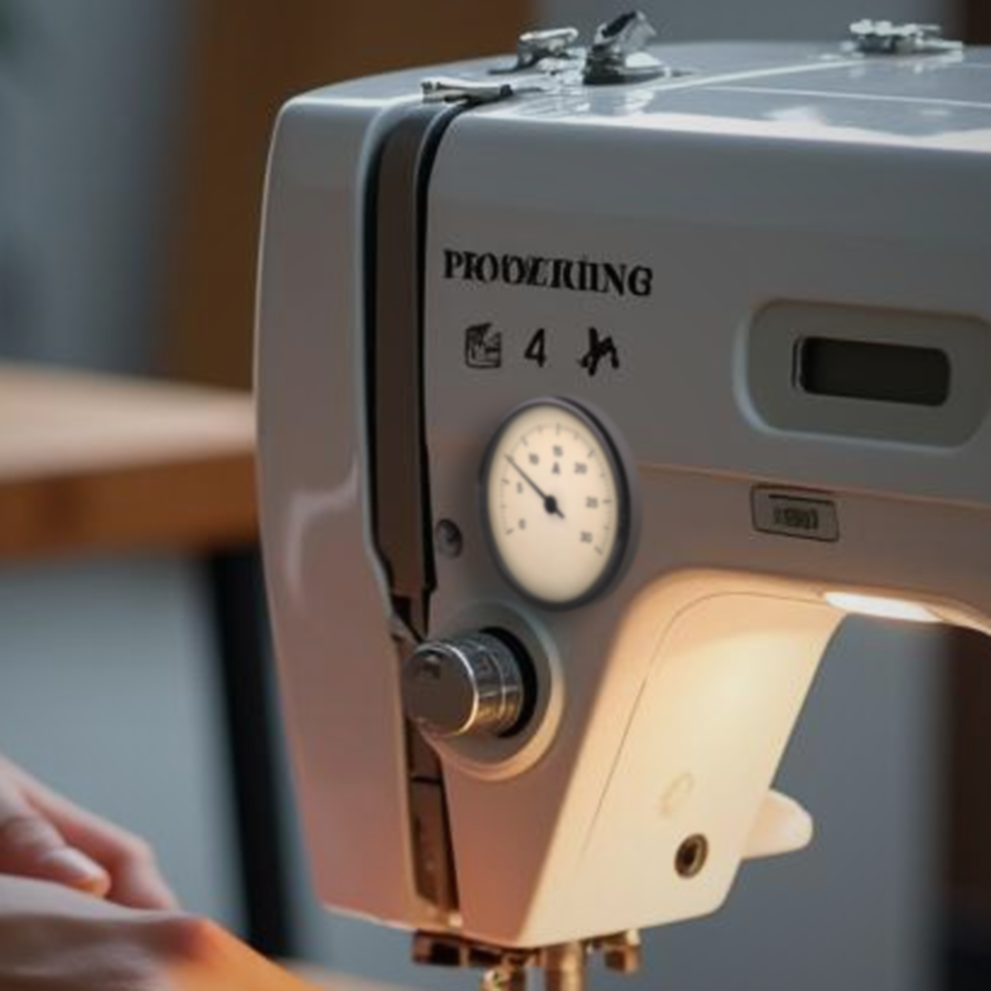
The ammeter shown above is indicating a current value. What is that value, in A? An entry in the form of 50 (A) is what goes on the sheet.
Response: 7.5 (A)
